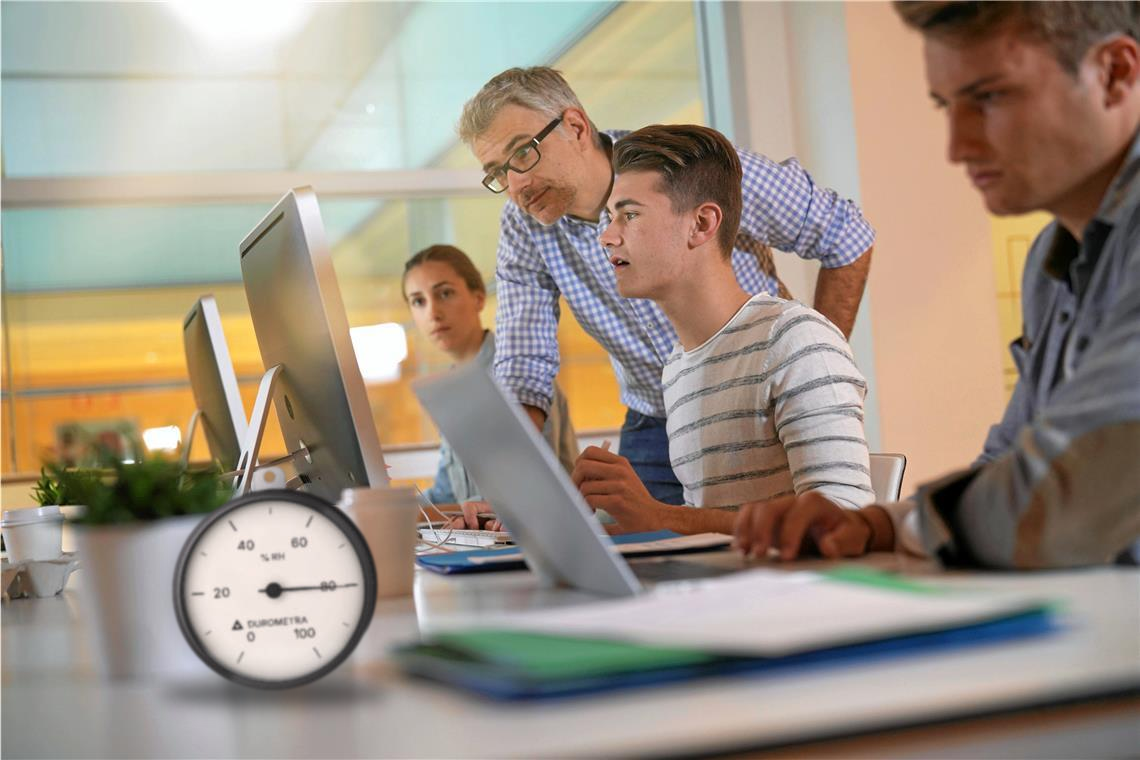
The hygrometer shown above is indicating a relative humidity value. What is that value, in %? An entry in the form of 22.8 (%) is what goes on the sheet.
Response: 80 (%)
